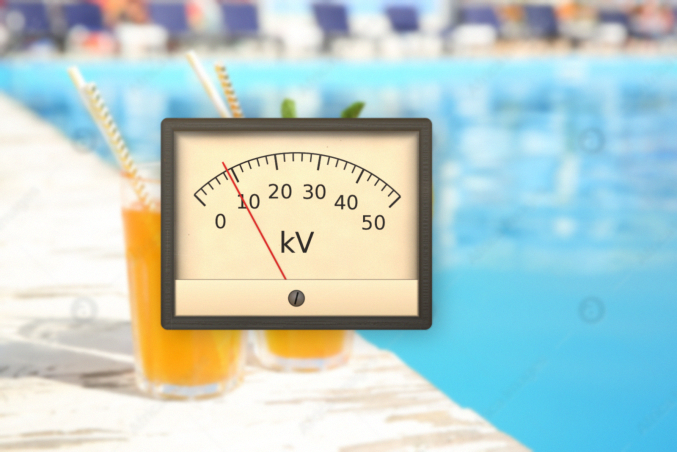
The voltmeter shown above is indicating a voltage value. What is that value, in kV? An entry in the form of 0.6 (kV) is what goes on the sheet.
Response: 9 (kV)
